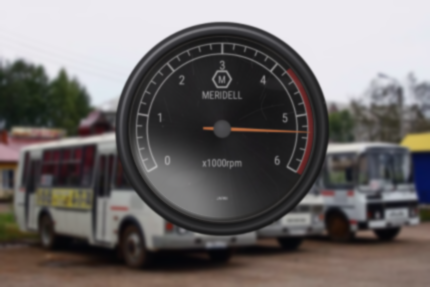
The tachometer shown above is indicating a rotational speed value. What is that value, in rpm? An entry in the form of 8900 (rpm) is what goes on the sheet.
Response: 5300 (rpm)
